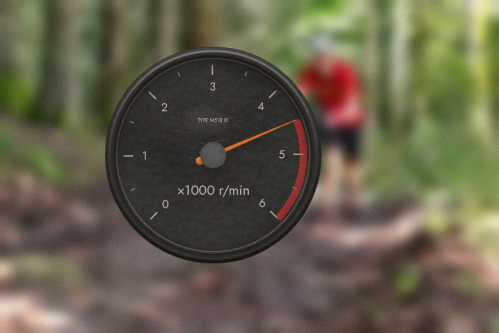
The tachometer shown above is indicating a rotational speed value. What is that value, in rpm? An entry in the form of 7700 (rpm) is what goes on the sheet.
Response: 4500 (rpm)
